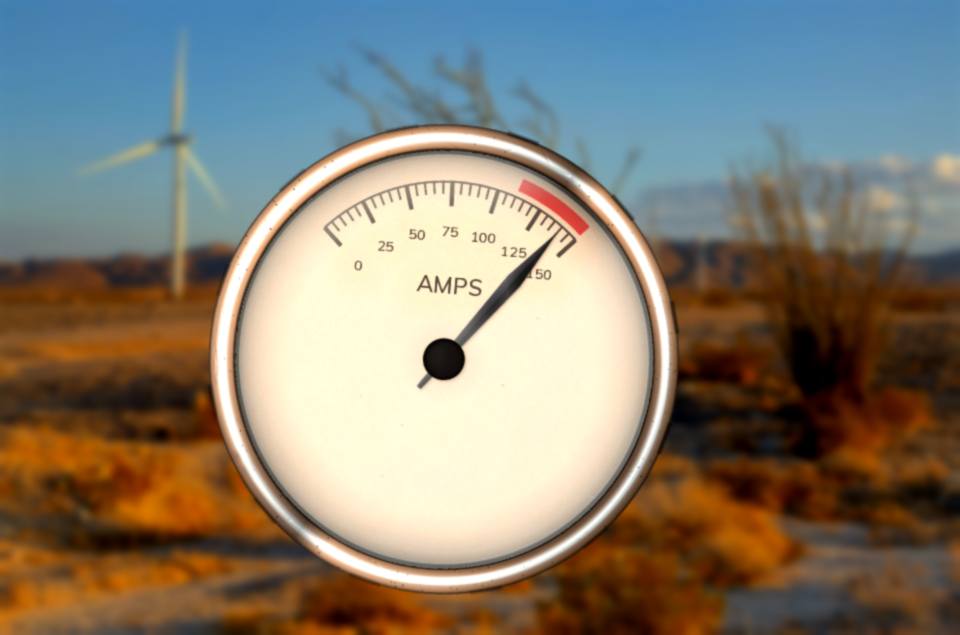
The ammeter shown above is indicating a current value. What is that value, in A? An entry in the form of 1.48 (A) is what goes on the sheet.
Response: 140 (A)
